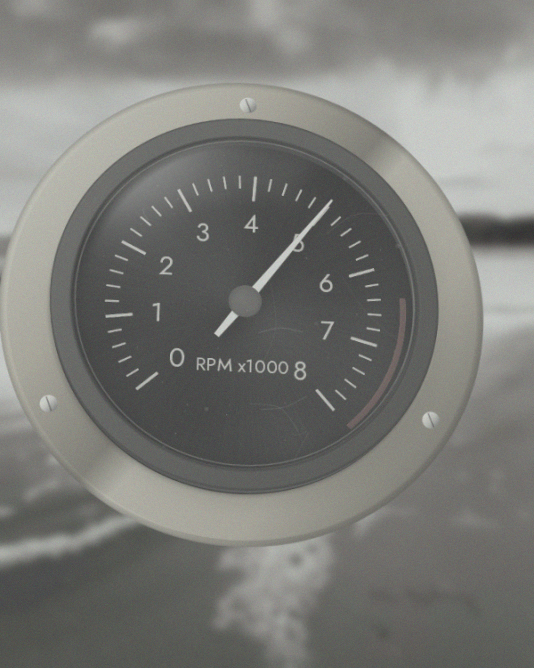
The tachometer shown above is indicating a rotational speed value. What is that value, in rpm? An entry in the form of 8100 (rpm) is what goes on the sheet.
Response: 5000 (rpm)
